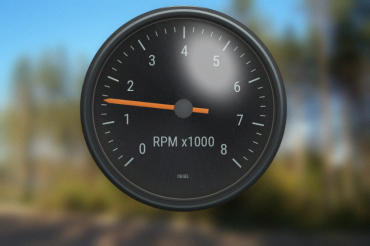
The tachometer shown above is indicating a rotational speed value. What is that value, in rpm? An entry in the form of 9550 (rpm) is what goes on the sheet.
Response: 1500 (rpm)
